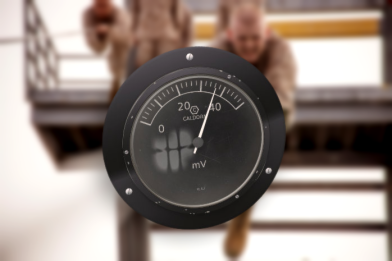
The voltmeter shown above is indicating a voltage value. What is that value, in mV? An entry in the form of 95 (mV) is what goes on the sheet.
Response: 36 (mV)
